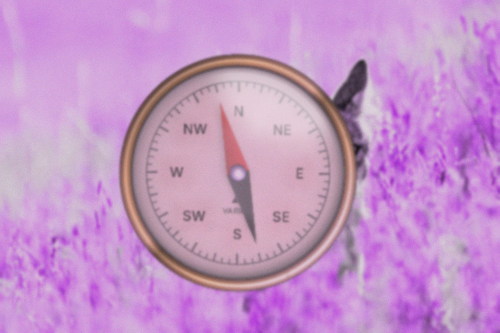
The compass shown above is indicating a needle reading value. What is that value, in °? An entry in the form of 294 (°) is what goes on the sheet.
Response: 345 (°)
